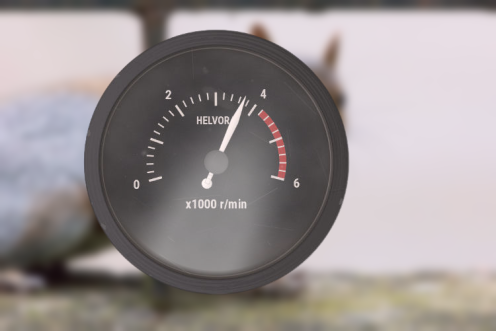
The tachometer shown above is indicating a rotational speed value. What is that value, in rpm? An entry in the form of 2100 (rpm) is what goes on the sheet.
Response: 3700 (rpm)
